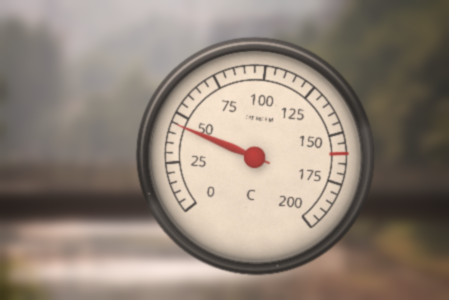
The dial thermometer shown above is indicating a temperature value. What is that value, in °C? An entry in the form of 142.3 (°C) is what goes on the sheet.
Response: 45 (°C)
